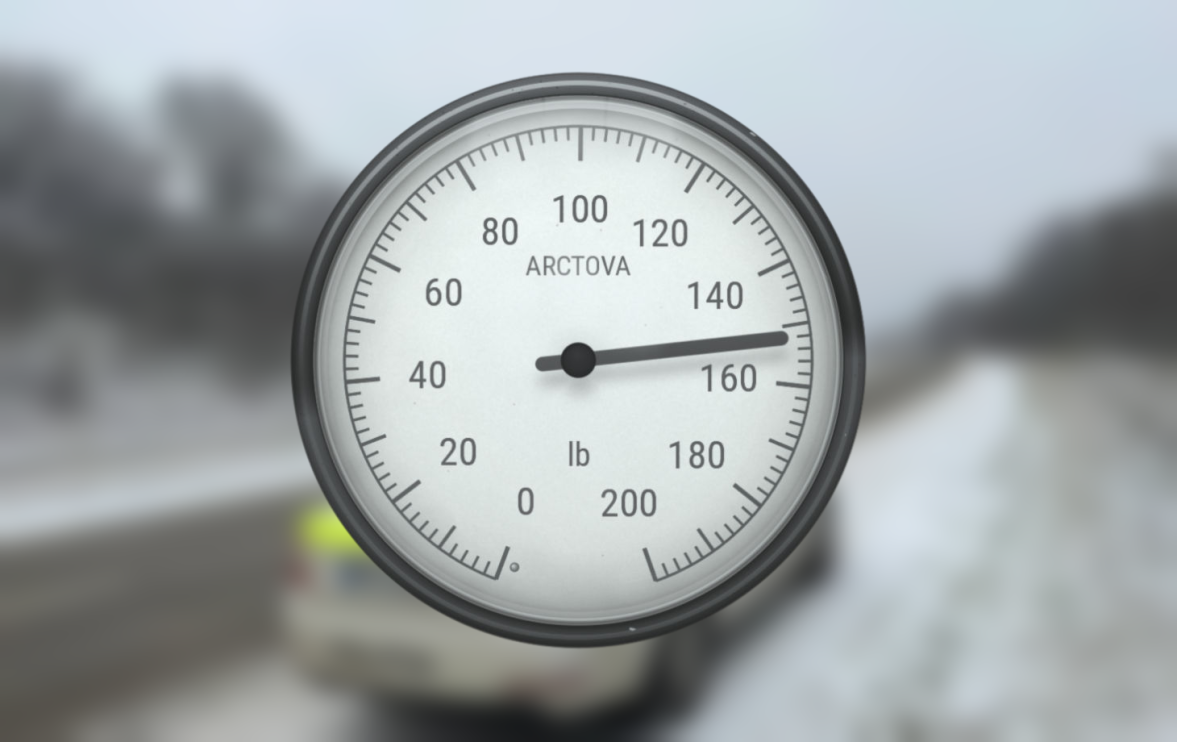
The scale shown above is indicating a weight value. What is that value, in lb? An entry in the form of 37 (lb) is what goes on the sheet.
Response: 152 (lb)
